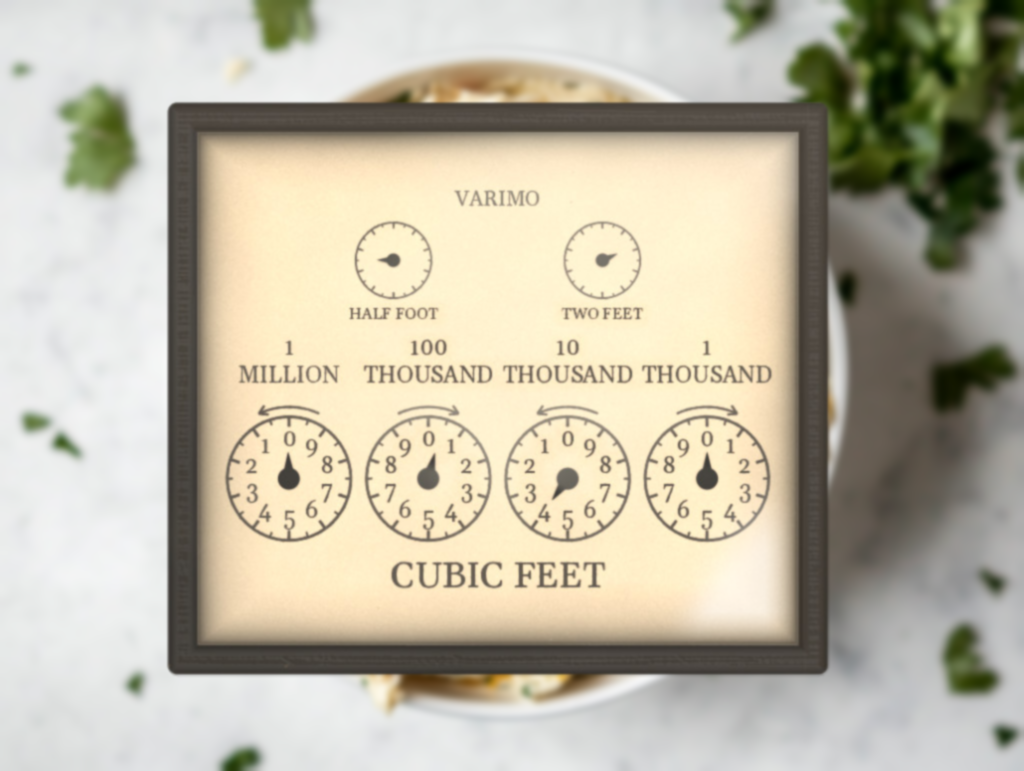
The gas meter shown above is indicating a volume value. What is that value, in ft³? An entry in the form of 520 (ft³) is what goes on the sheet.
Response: 4000 (ft³)
